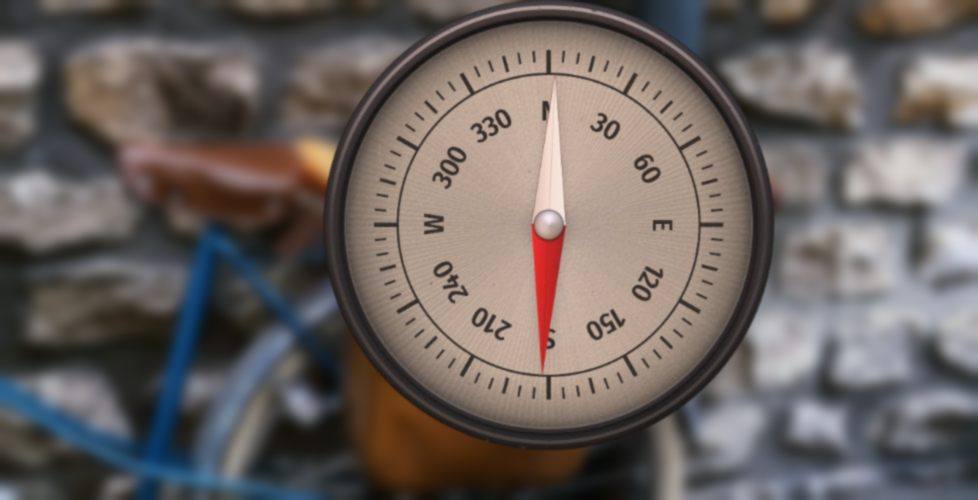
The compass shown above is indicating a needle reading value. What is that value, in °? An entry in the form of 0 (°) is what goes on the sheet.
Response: 182.5 (°)
